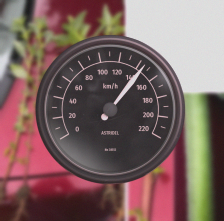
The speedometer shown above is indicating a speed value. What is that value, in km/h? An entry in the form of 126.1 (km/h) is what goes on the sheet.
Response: 145 (km/h)
